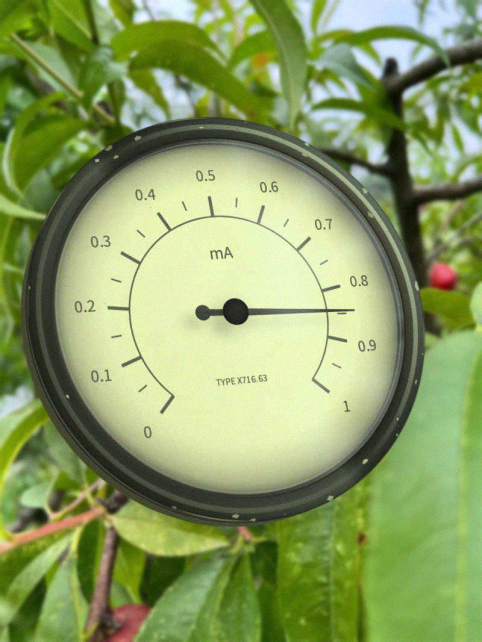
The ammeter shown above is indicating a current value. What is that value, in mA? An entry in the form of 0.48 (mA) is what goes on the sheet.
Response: 0.85 (mA)
